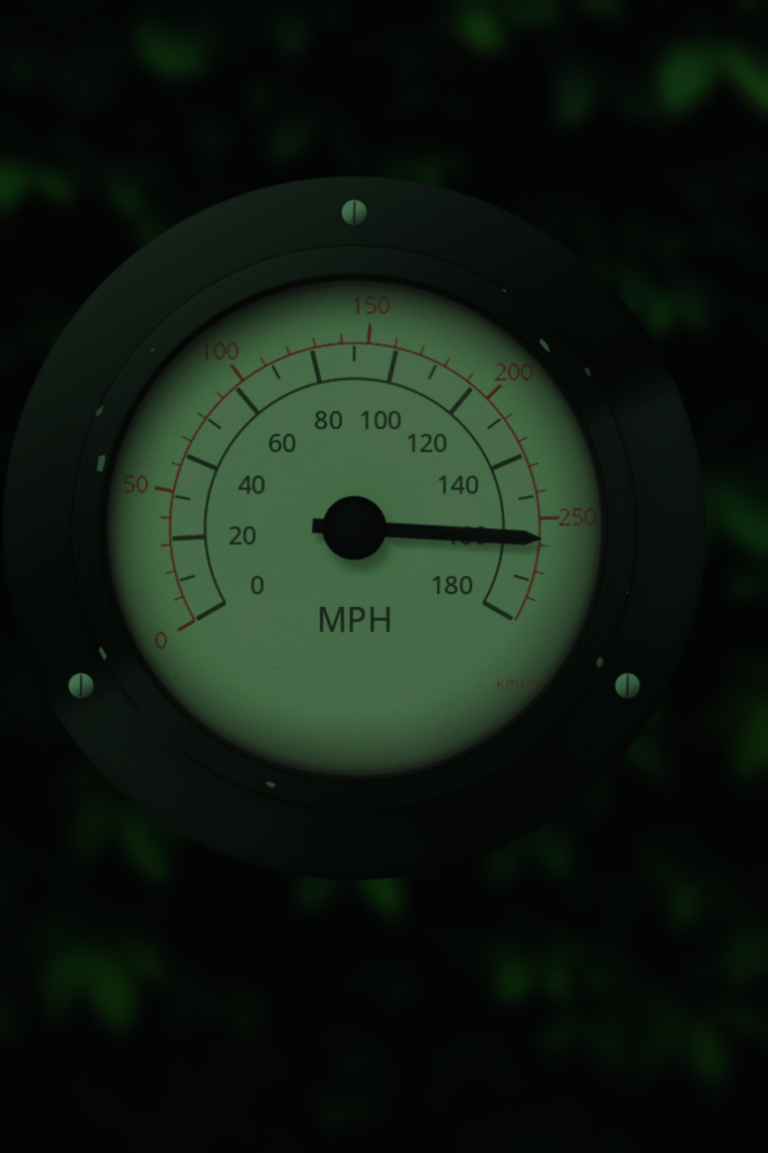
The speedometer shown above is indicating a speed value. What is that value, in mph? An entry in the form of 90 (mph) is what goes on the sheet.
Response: 160 (mph)
